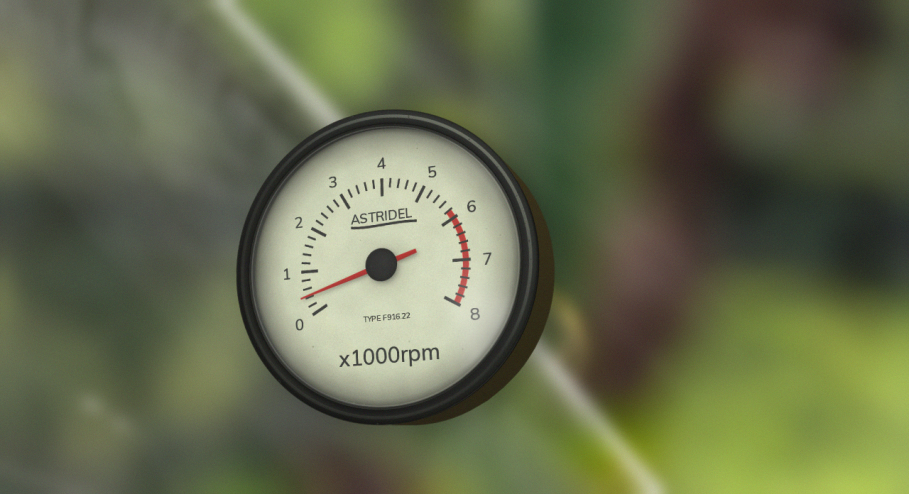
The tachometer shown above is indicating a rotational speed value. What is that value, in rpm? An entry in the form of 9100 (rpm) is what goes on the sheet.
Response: 400 (rpm)
